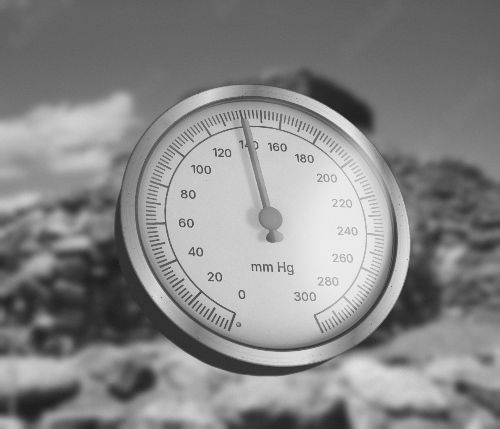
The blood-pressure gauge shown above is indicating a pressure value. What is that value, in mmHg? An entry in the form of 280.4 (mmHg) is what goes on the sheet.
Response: 140 (mmHg)
